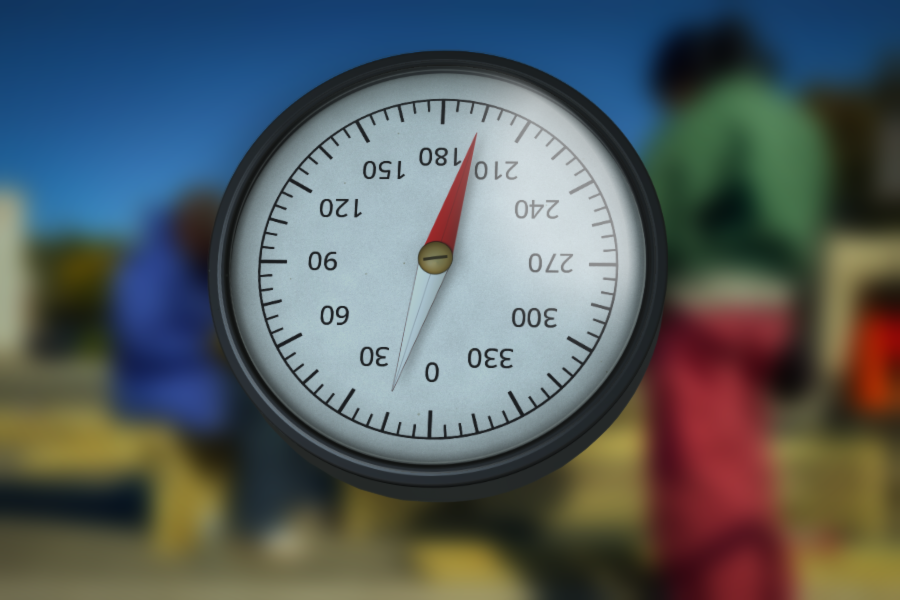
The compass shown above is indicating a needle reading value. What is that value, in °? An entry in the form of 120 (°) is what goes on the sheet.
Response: 195 (°)
